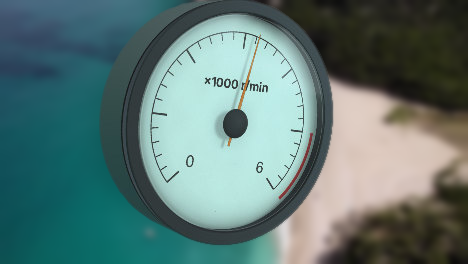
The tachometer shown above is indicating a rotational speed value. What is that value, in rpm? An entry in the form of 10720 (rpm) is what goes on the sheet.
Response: 3200 (rpm)
